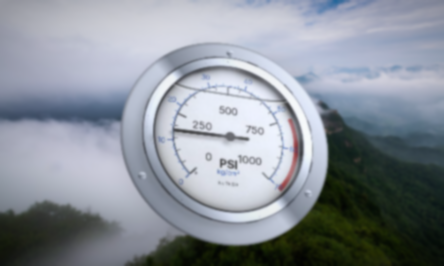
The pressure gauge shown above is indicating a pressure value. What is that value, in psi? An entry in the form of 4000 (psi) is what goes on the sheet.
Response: 175 (psi)
